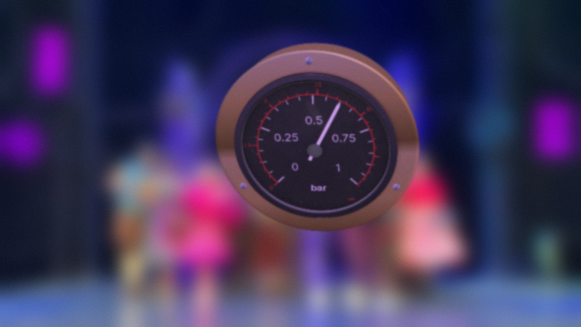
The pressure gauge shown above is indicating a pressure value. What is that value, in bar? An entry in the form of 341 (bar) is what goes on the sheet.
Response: 0.6 (bar)
